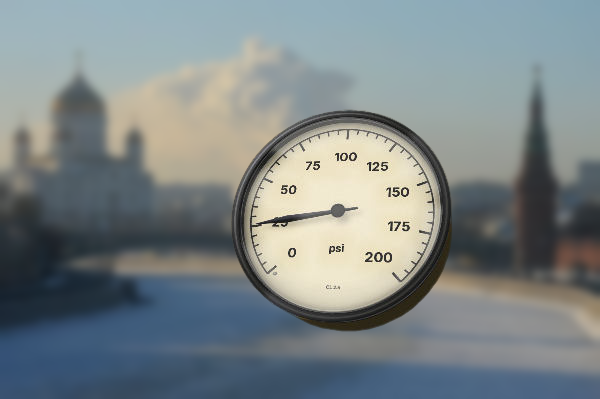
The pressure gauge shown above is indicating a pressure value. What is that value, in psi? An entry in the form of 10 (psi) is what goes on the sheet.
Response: 25 (psi)
